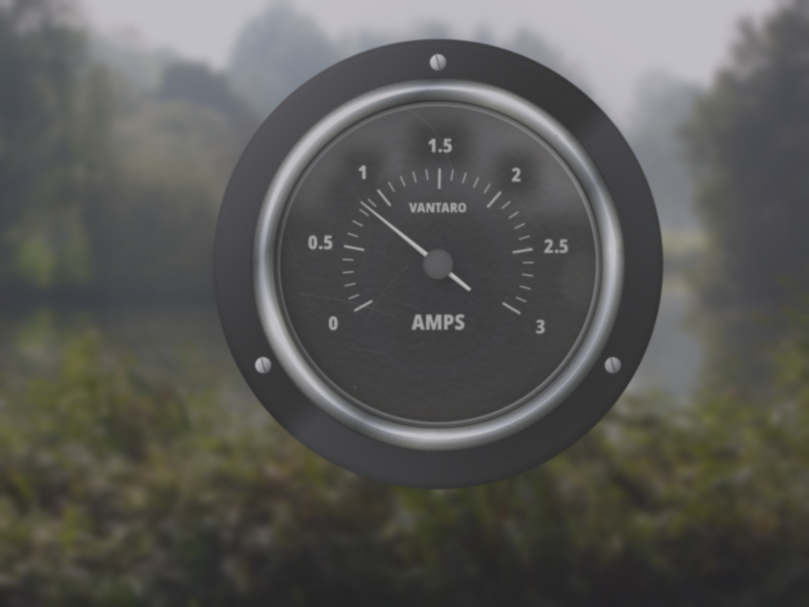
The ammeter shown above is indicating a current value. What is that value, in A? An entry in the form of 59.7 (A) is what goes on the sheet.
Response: 0.85 (A)
